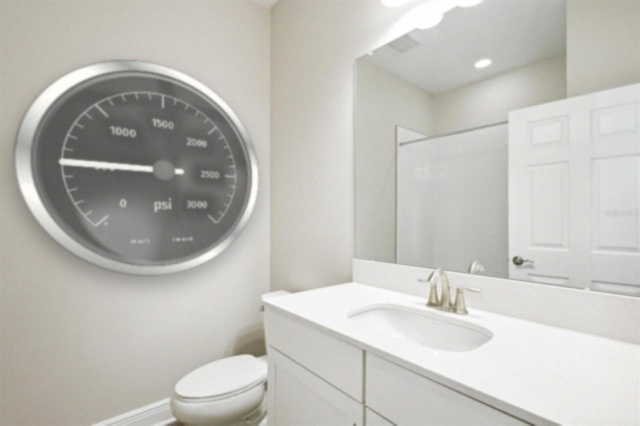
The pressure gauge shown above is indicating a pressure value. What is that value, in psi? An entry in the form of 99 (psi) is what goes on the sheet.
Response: 500 (psi)
